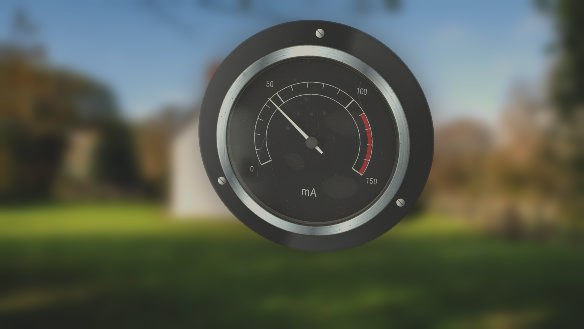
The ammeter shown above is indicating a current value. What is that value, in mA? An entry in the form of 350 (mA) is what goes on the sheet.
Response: 45 (mA)
